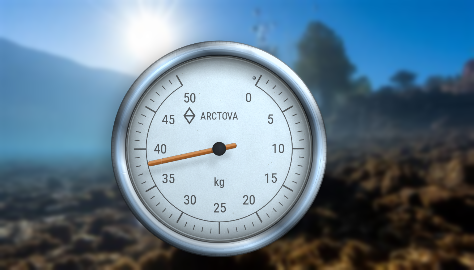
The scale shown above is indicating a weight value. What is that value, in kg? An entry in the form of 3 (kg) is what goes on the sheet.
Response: 38 (kg)
